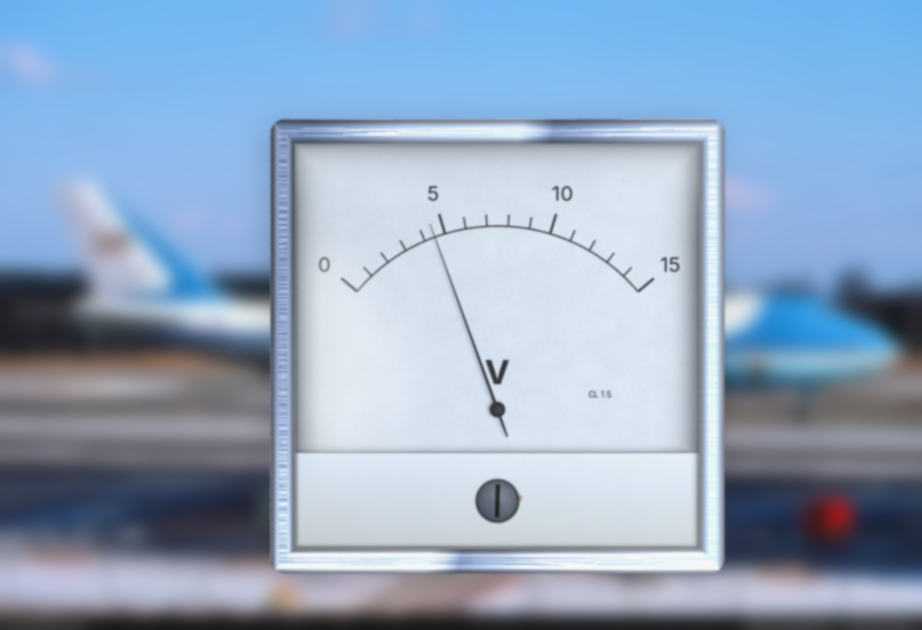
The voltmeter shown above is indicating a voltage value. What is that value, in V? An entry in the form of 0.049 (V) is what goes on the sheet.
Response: 4.5 (V)
